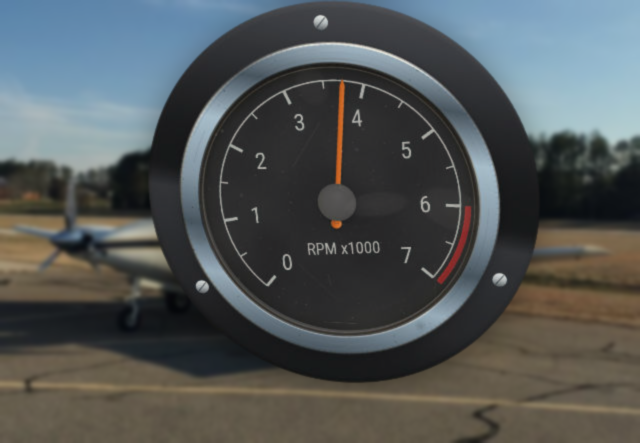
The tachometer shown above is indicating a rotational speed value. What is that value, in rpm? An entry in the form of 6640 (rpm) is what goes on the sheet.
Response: 3750 (rpm)
